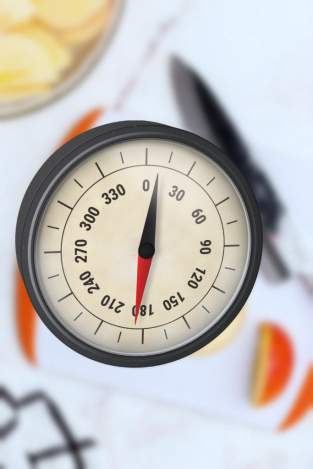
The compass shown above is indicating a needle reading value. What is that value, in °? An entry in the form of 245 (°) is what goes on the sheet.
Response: 187.5 (°)
